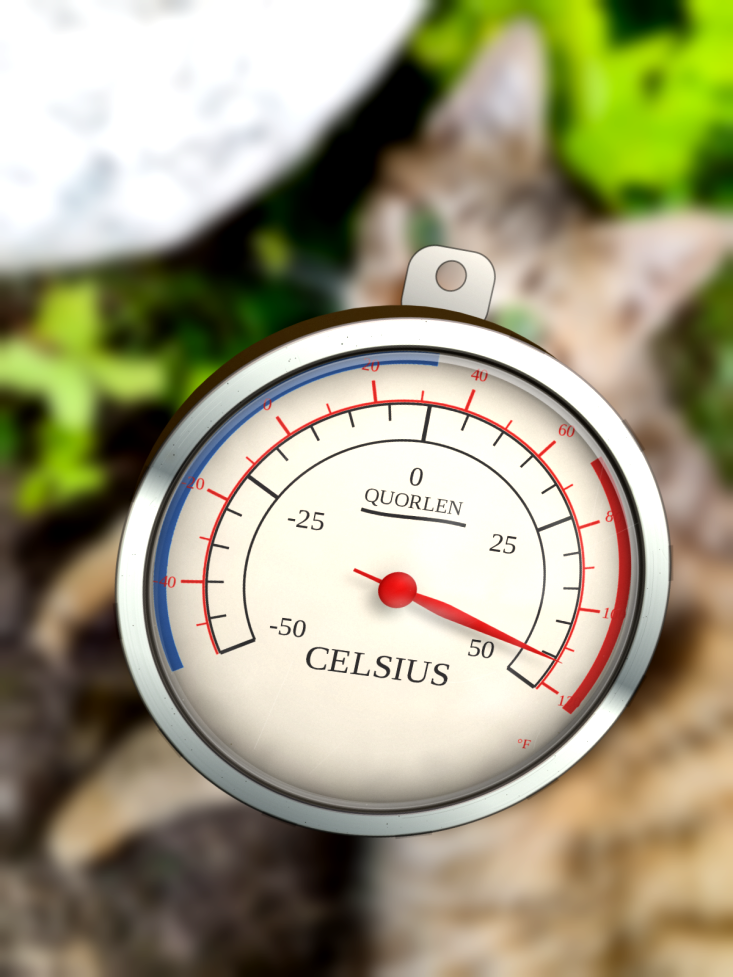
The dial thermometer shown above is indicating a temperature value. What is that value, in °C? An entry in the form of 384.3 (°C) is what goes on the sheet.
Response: 45 (°C)
